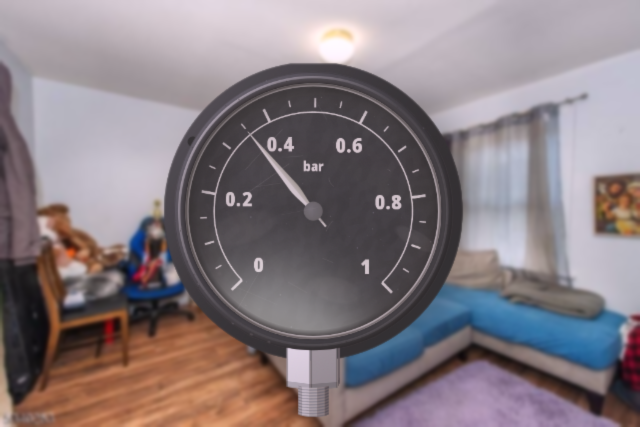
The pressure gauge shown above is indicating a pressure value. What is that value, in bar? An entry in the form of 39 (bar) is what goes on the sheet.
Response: 0.35 (bar)
